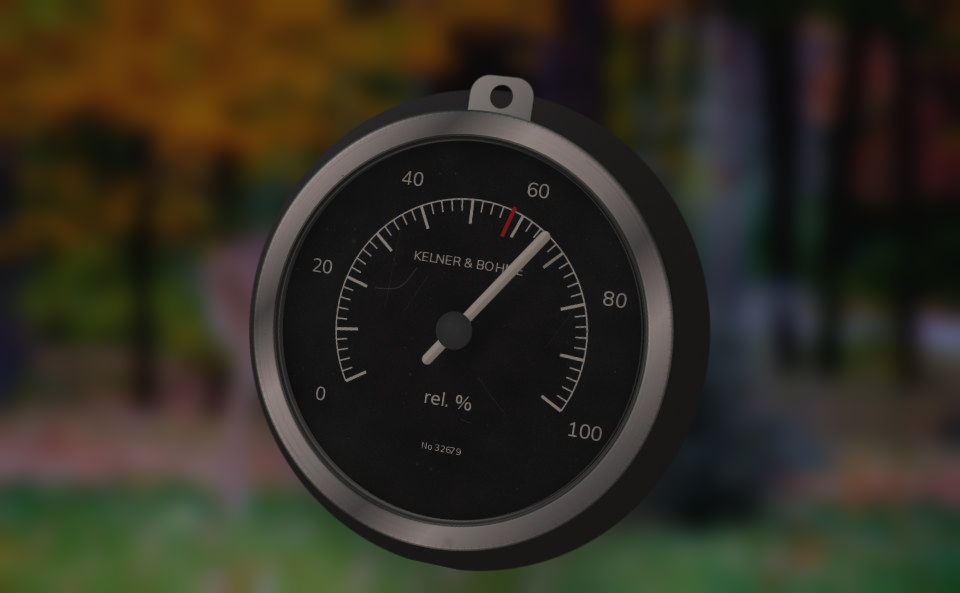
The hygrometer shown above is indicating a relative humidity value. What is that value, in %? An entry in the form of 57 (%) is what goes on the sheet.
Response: 66 (%)
